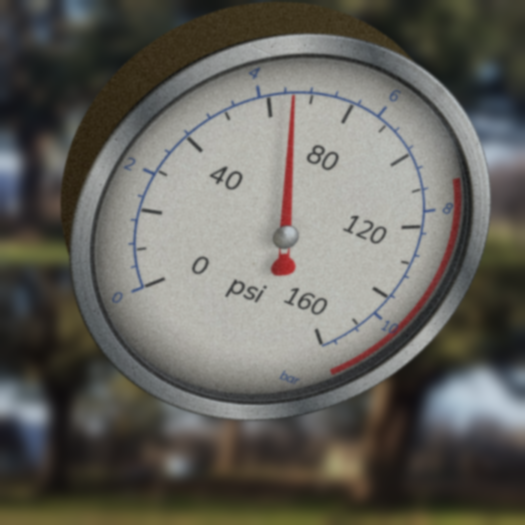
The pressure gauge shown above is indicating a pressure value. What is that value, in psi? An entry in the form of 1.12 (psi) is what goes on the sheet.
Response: 65 (psi)
